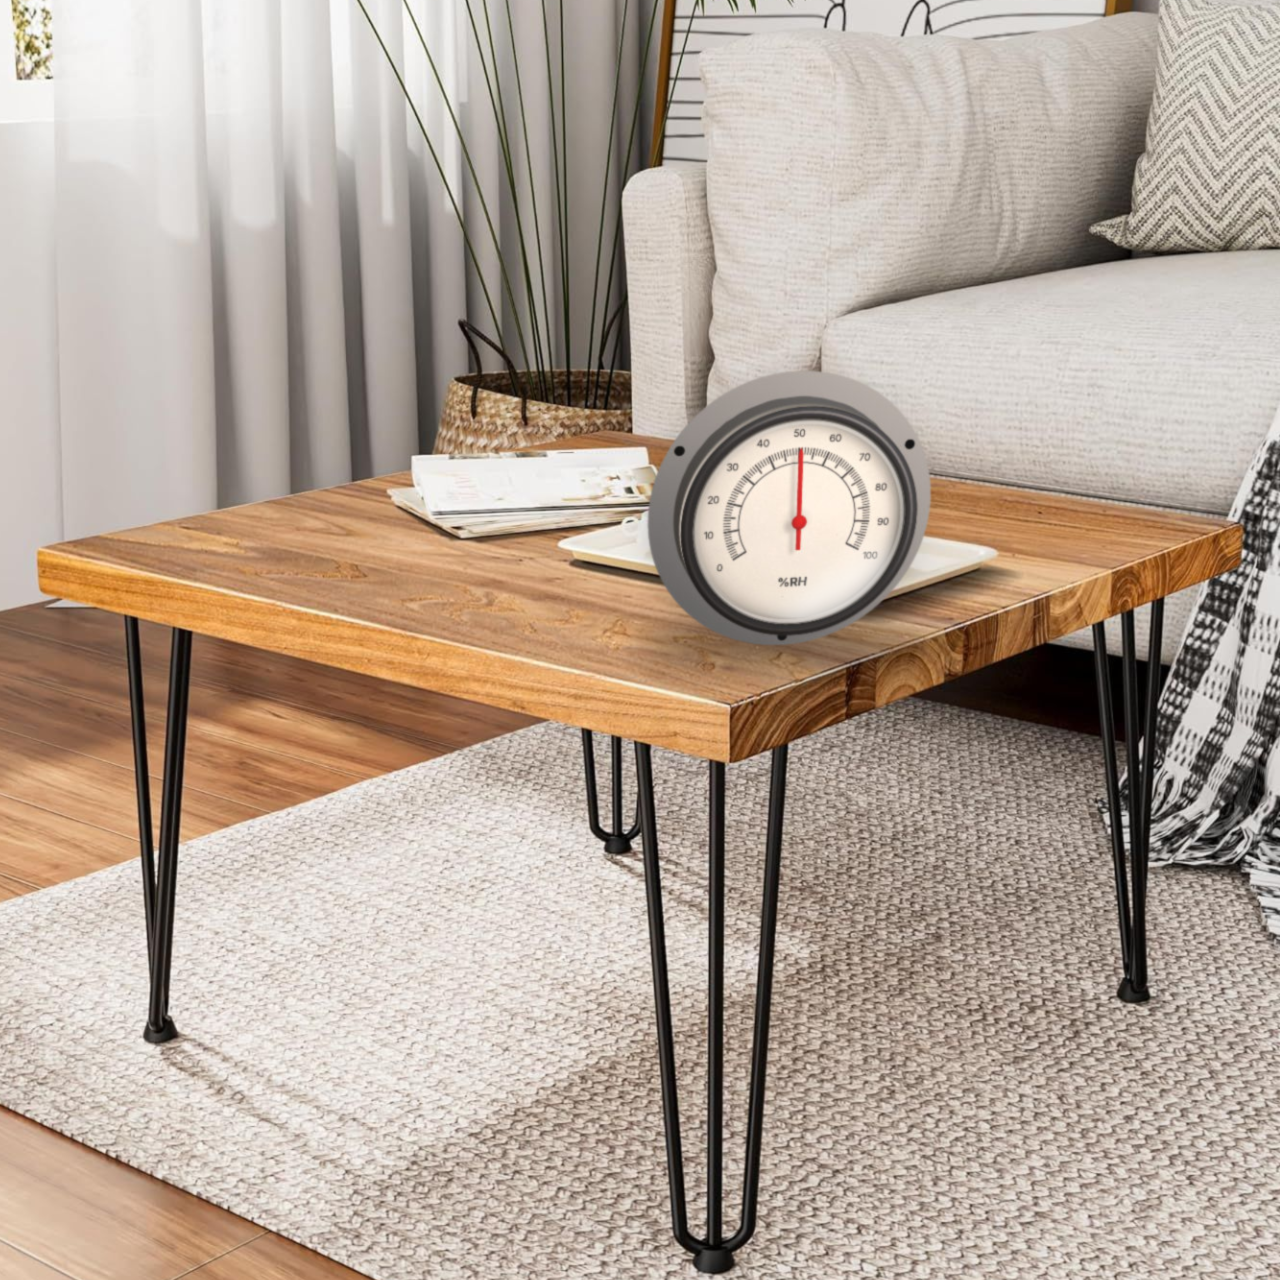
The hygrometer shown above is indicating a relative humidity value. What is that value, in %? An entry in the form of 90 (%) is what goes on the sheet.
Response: 50 (%)
